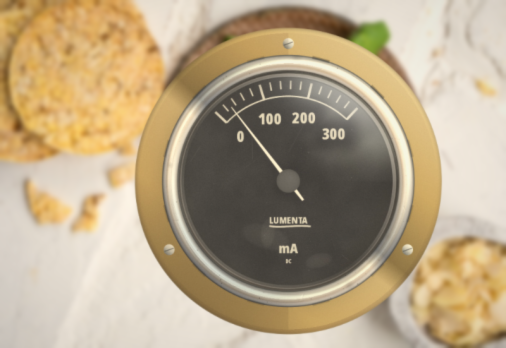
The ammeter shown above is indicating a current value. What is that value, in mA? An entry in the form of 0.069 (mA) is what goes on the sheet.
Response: 30 (mA)
